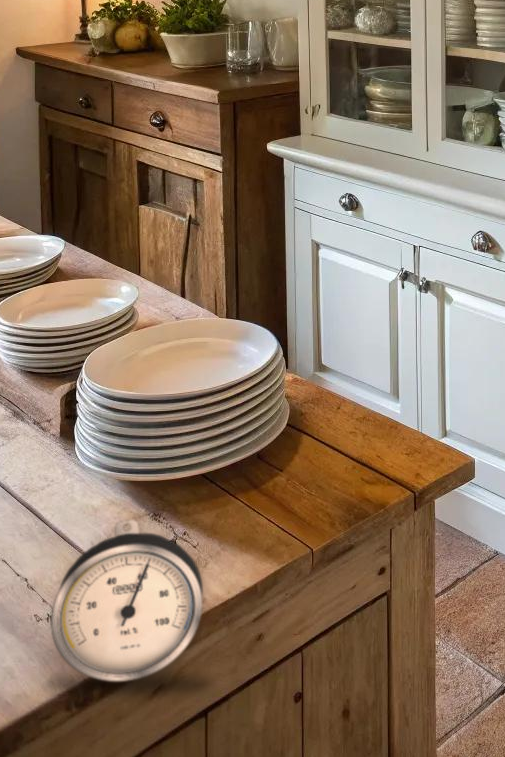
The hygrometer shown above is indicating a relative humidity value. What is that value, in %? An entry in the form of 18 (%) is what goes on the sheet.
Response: 60 (%)
